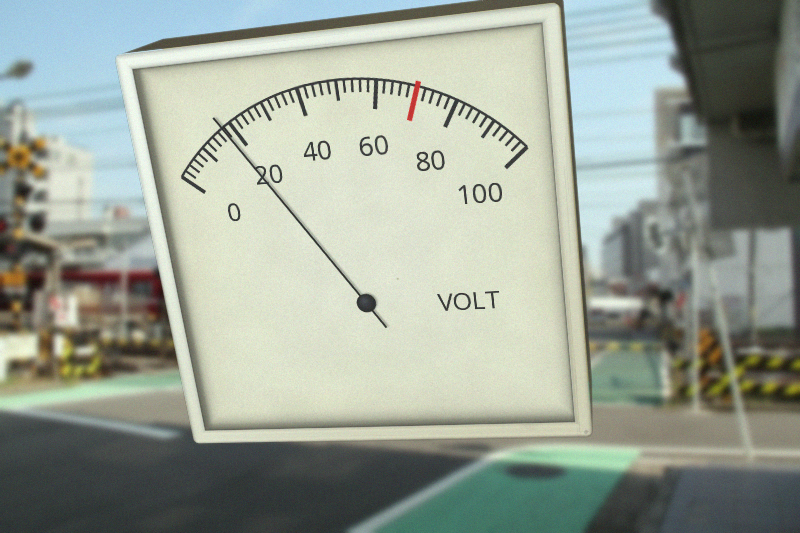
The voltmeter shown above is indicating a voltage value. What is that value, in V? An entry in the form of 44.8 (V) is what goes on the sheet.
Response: 18 (V)
